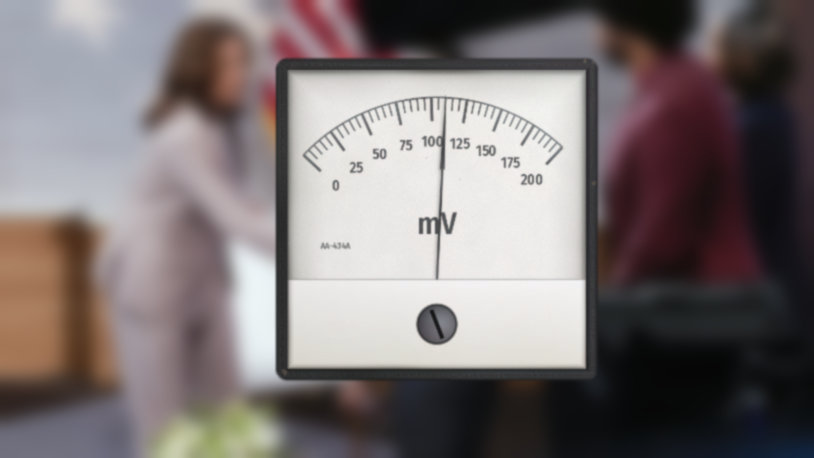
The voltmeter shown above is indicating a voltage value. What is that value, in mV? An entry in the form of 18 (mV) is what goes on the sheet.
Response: 110 (mV)
